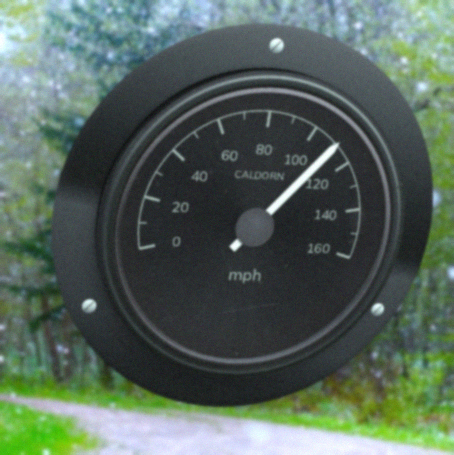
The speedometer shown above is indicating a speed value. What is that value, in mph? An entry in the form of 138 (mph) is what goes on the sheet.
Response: 110 (mph)
